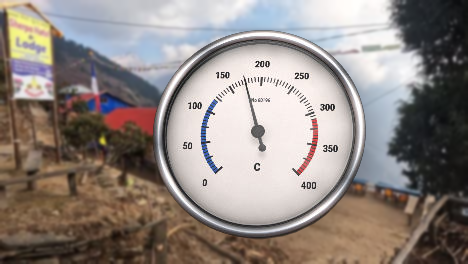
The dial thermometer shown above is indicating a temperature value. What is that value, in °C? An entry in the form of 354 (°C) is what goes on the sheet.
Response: 175 (°C)
